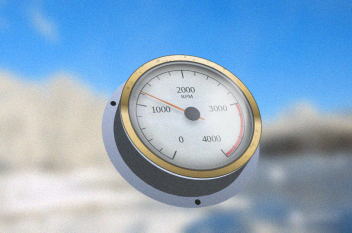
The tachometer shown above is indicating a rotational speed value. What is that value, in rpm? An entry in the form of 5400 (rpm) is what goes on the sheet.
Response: 1200 (rpm)
